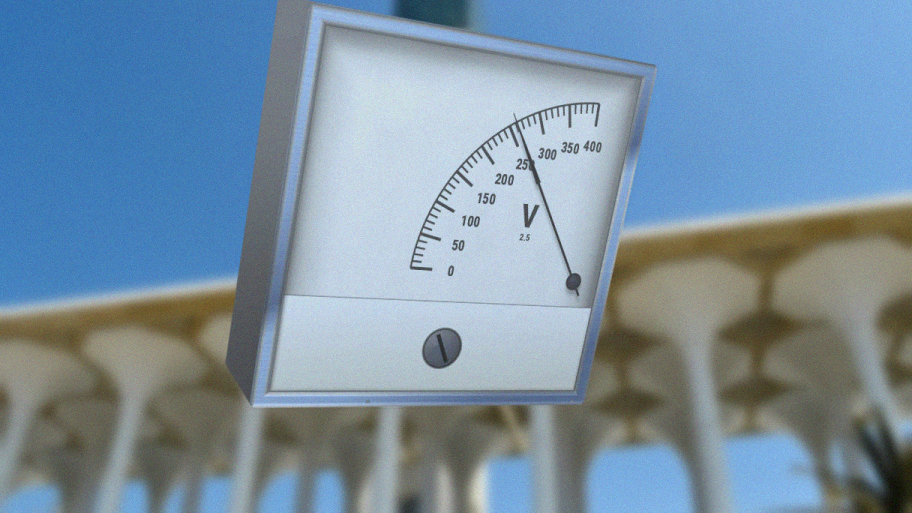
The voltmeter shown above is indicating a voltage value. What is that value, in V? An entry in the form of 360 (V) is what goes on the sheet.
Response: 260 (V)
